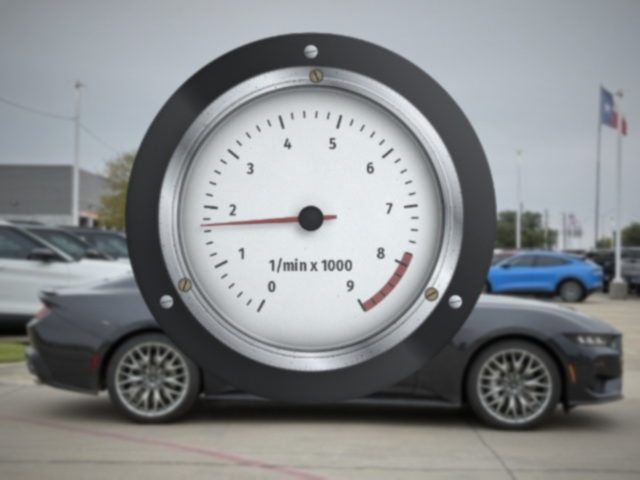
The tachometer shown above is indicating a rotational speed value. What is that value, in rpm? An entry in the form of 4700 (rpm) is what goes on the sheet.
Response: 1700 (rpm)
